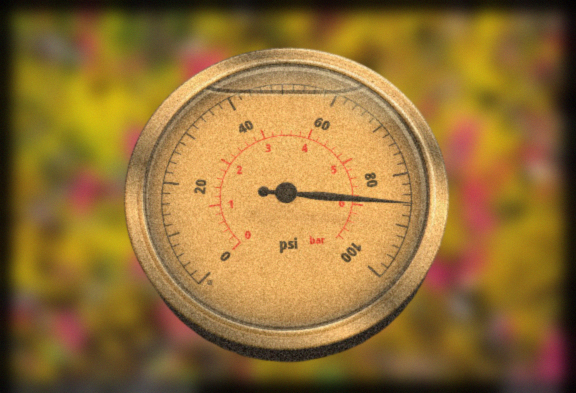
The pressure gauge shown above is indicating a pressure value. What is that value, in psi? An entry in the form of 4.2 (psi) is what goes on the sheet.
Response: 86 (psi)
